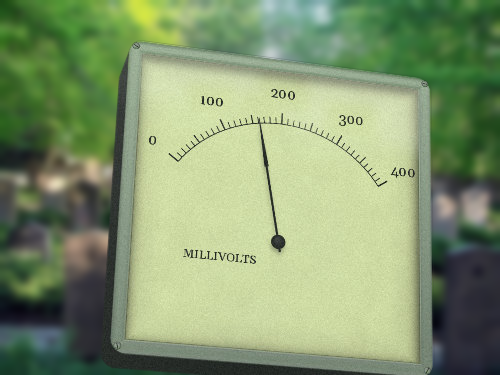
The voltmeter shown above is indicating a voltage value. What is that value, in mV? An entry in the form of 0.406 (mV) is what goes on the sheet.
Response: 160 (mV)
